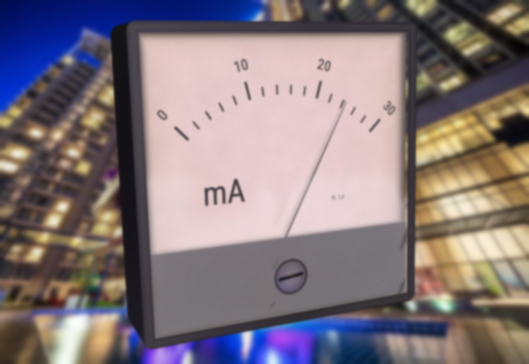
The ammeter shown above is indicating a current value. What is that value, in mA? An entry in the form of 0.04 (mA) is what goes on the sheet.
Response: 24 (mA)
